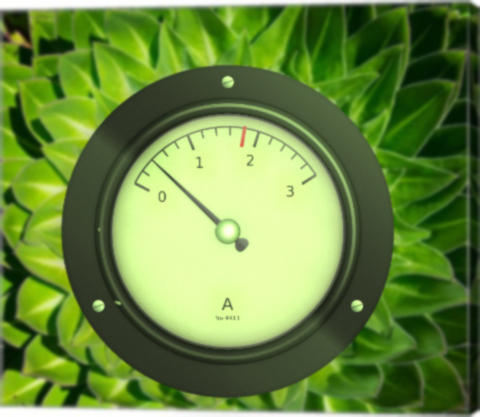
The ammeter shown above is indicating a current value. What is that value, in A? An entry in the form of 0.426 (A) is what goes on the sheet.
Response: 0.4 (A)
